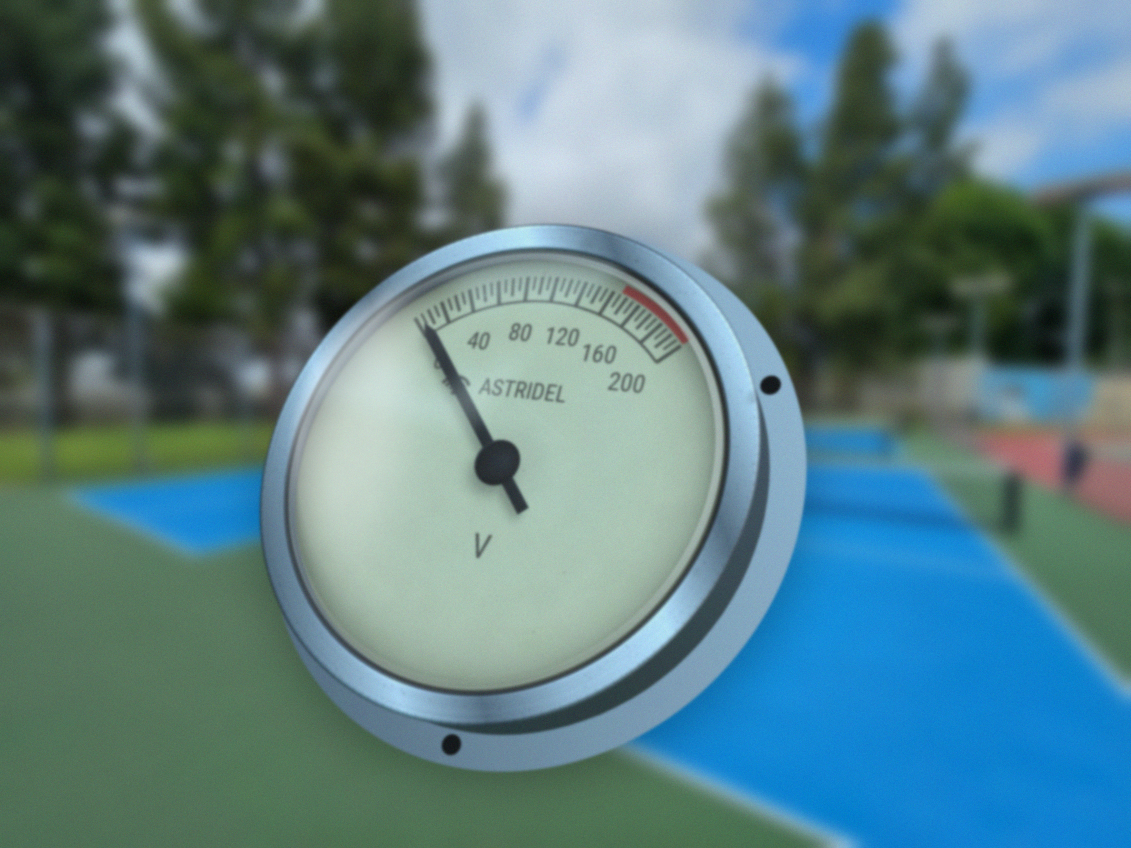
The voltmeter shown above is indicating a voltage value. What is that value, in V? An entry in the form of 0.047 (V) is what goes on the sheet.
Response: 5 (V)
